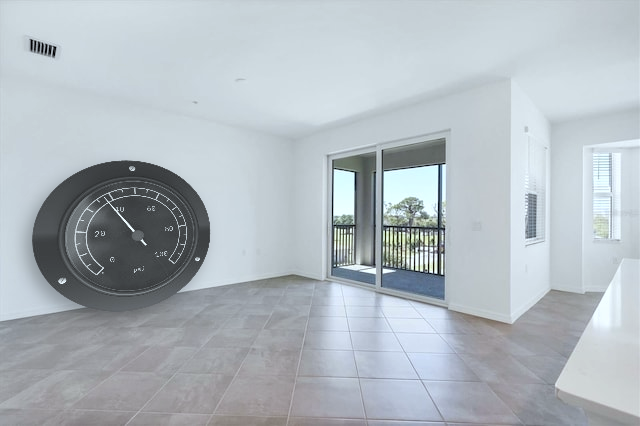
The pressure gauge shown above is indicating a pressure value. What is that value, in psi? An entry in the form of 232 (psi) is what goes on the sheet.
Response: 37.5 (psi)
